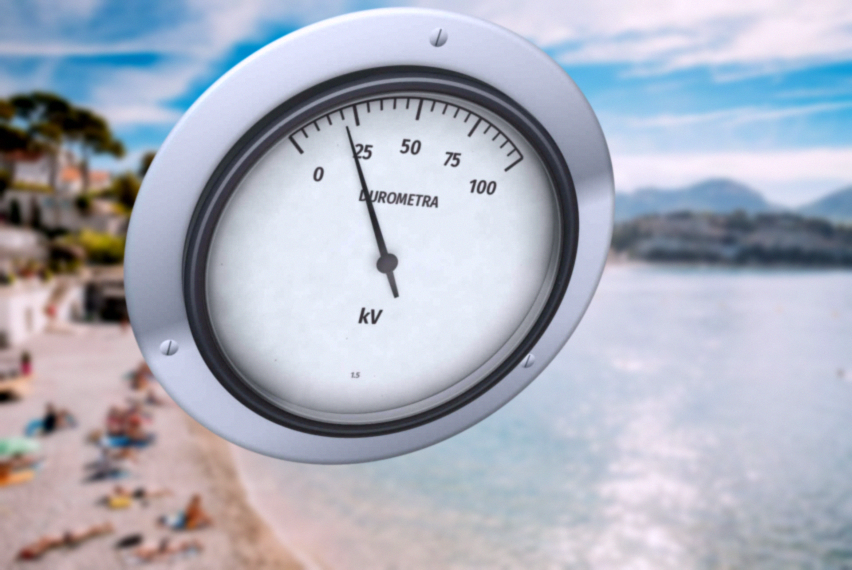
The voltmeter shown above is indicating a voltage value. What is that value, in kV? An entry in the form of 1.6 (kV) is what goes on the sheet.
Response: 20 (kV)
